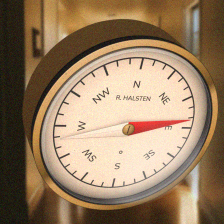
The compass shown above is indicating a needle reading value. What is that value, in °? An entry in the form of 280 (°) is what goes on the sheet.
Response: 80 (°)
